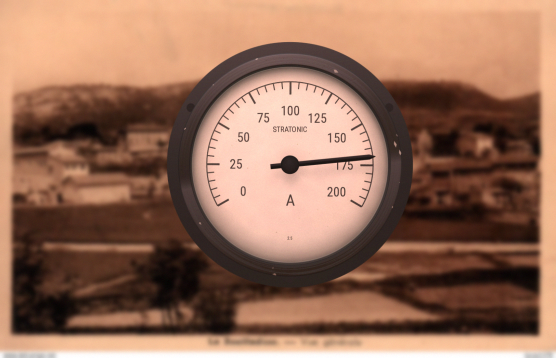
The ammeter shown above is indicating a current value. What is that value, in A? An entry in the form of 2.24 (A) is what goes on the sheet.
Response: 170 (A)
